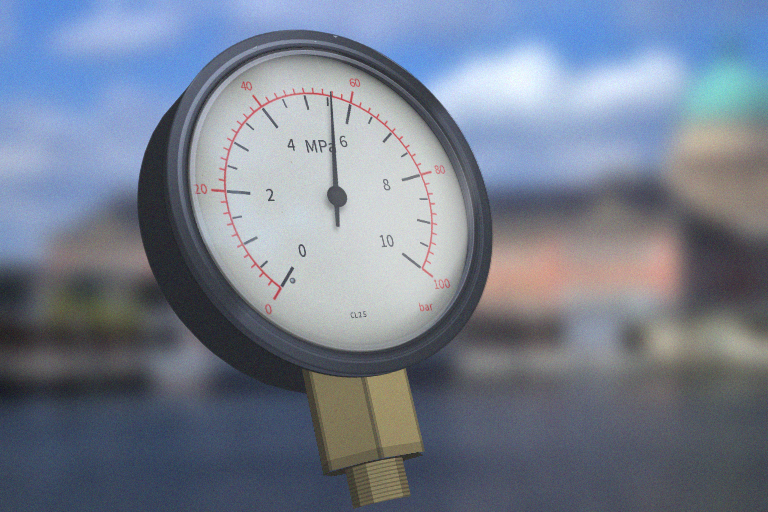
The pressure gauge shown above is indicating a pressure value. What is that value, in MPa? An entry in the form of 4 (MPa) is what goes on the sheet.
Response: 5.5 (MPa)
